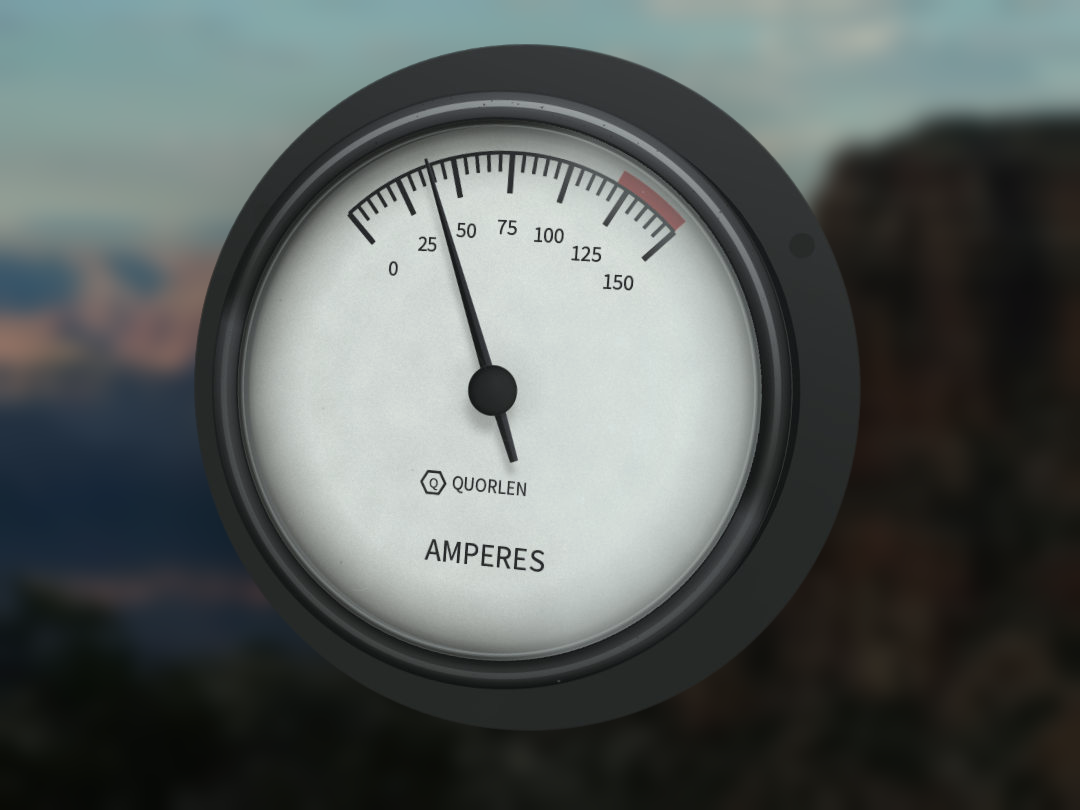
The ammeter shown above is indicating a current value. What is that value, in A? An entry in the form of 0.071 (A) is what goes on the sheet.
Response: 40 (A)
